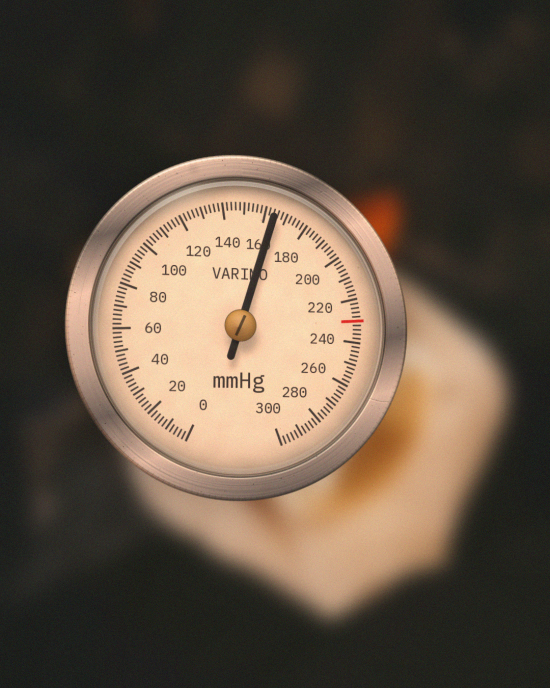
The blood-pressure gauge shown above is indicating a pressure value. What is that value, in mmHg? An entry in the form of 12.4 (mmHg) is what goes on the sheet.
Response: 164 (mmHg)
